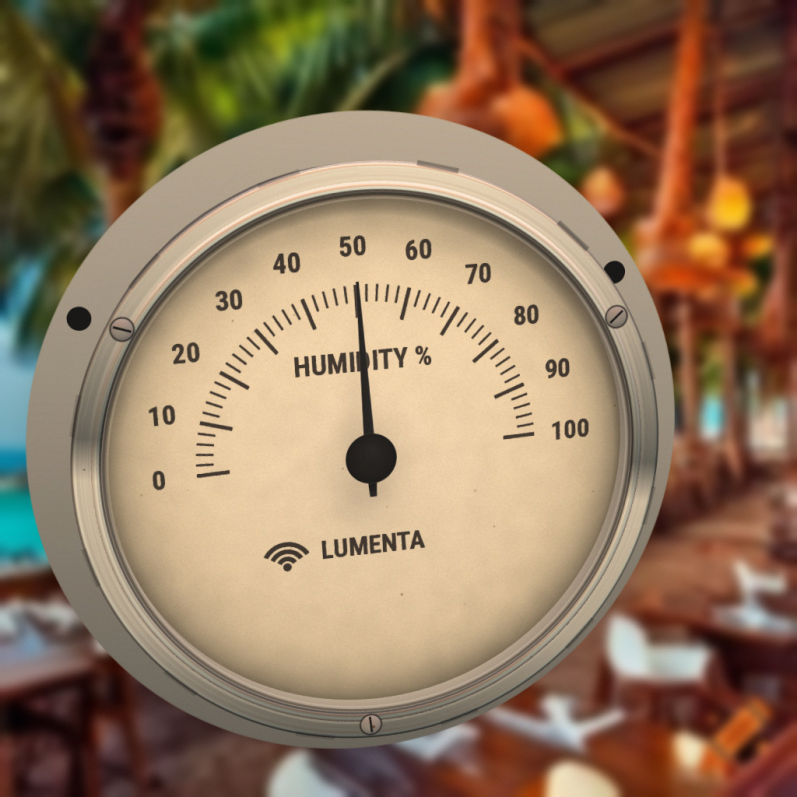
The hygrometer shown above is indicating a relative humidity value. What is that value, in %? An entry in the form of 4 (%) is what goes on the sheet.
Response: 50 (%)
